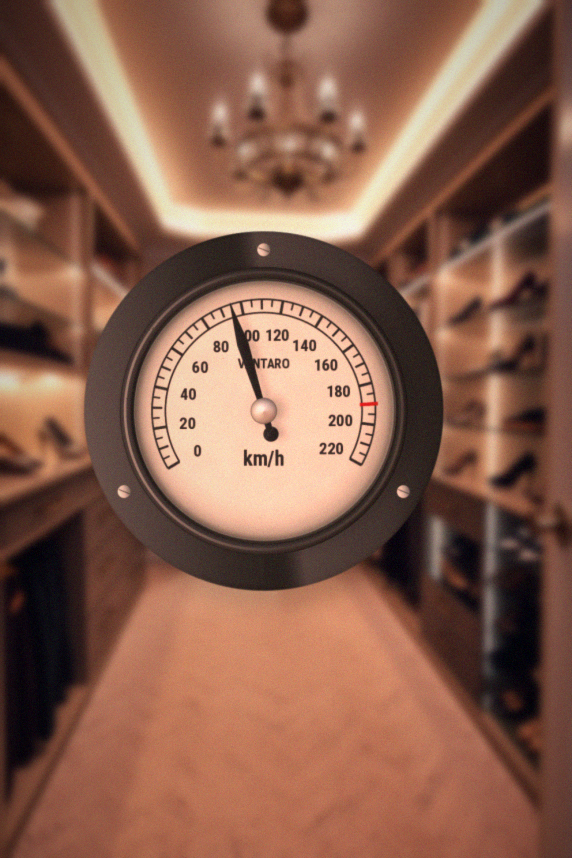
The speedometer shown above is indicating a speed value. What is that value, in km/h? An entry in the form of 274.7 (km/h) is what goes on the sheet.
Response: 95 (km/h)
